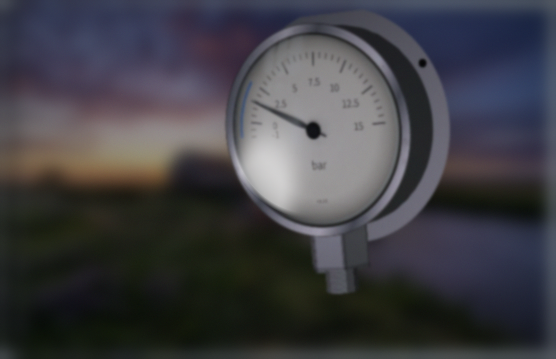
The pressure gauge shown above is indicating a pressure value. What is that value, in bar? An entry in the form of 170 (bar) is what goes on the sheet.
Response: 1.5 (bar)
